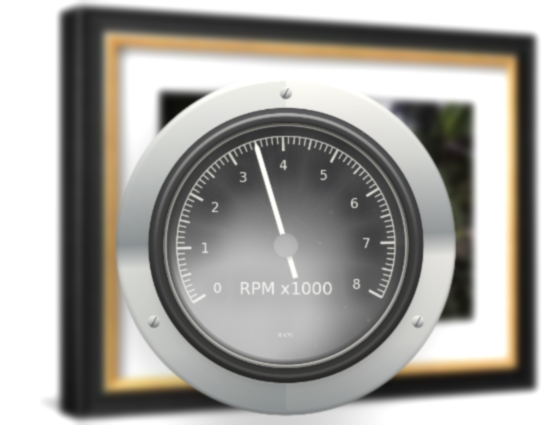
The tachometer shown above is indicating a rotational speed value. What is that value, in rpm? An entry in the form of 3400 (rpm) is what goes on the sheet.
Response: 3500 (rpm)
